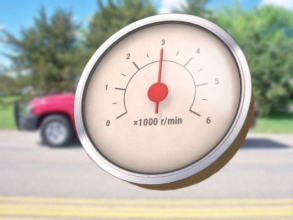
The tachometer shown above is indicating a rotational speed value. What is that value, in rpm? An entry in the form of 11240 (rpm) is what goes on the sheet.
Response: 3000 (rpm)
